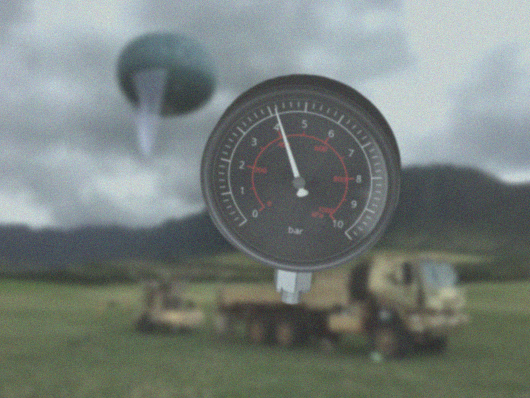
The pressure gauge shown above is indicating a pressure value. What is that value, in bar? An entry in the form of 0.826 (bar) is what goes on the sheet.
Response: 4.2 (bar)
